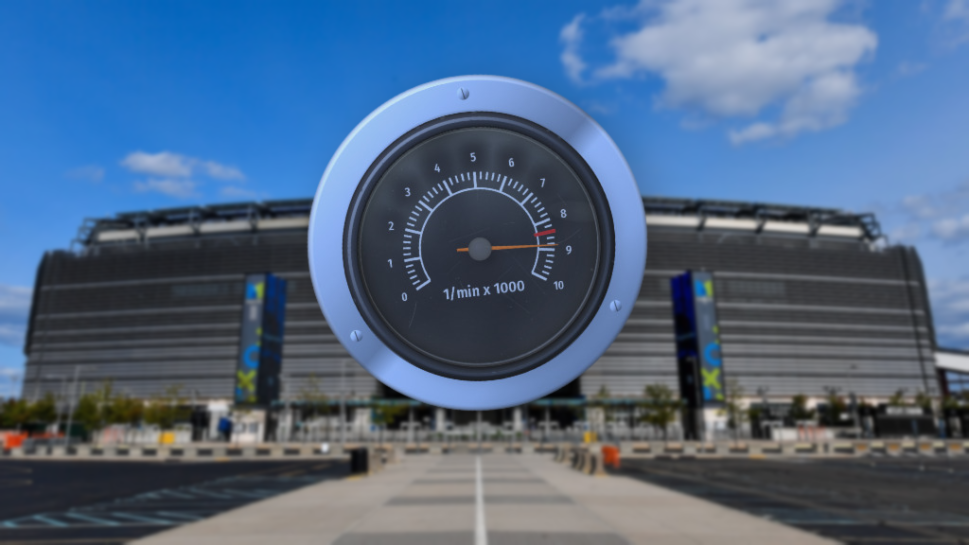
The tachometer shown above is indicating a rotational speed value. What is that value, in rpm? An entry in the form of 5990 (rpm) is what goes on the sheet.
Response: 8800 (rpm)
